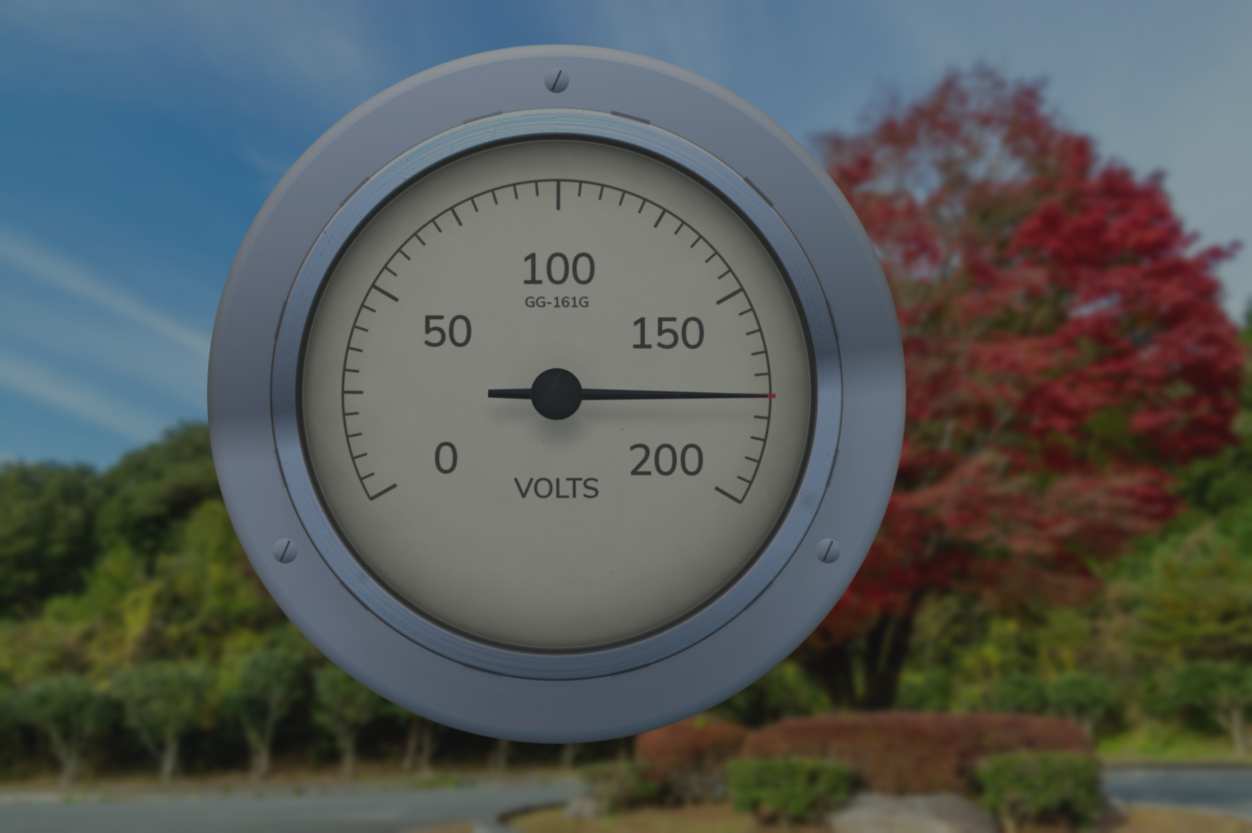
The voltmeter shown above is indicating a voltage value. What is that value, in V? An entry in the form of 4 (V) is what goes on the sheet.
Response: 175 (V)
